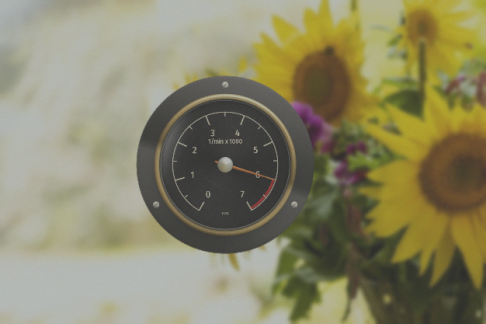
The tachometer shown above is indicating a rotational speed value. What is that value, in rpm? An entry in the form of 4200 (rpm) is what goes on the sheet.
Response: 6000 (rpm)
